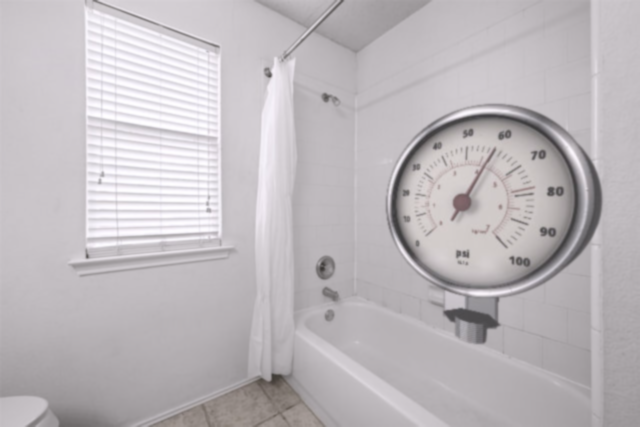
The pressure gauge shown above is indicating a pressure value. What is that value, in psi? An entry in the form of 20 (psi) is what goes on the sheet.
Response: 60 (psi)
